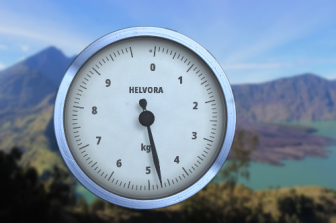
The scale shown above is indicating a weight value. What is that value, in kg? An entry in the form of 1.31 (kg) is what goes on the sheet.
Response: 4.7 (kg)
